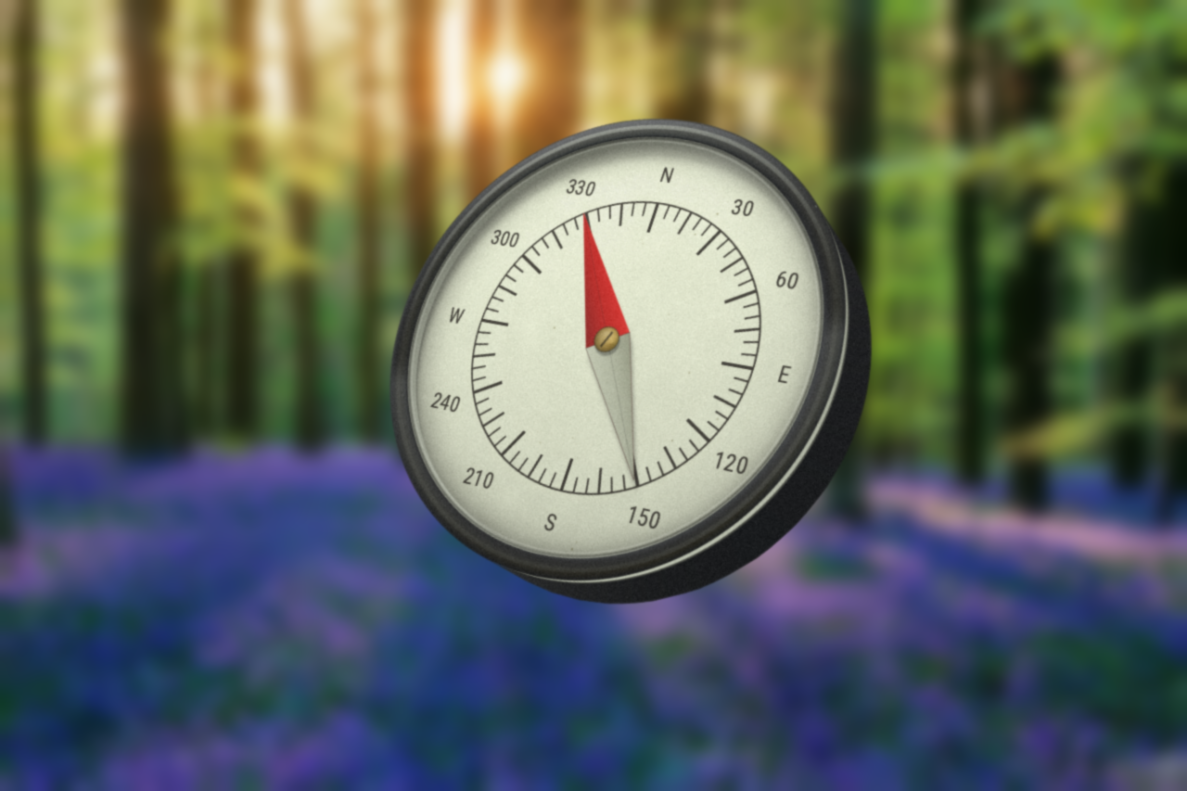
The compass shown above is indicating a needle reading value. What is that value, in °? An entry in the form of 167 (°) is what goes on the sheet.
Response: 330 (°)
